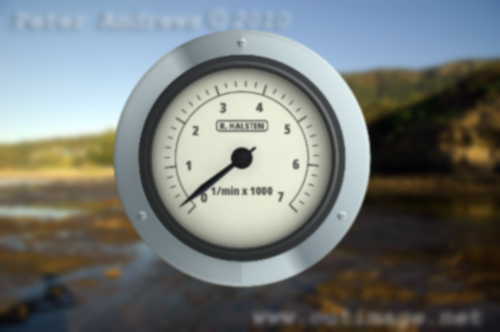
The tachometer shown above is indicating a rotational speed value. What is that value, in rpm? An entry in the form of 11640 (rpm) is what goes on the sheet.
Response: 200 (rpm)
